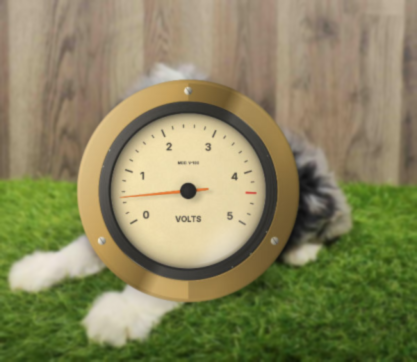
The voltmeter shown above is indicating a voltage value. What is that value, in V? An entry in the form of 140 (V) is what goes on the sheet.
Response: 0.5 (V)
